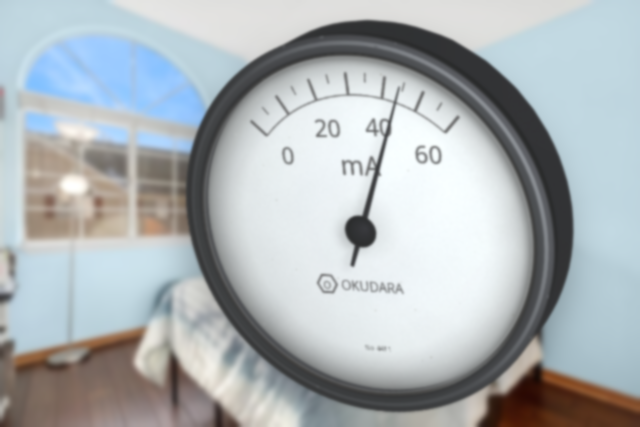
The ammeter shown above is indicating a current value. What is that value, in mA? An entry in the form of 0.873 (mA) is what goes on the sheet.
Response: 45 (mA)
